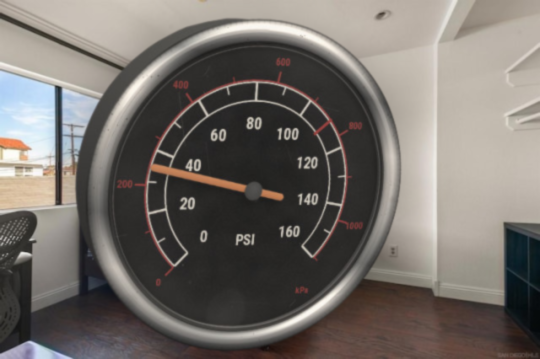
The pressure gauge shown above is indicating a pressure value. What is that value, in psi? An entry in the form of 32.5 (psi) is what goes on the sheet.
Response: 35 (psi)
